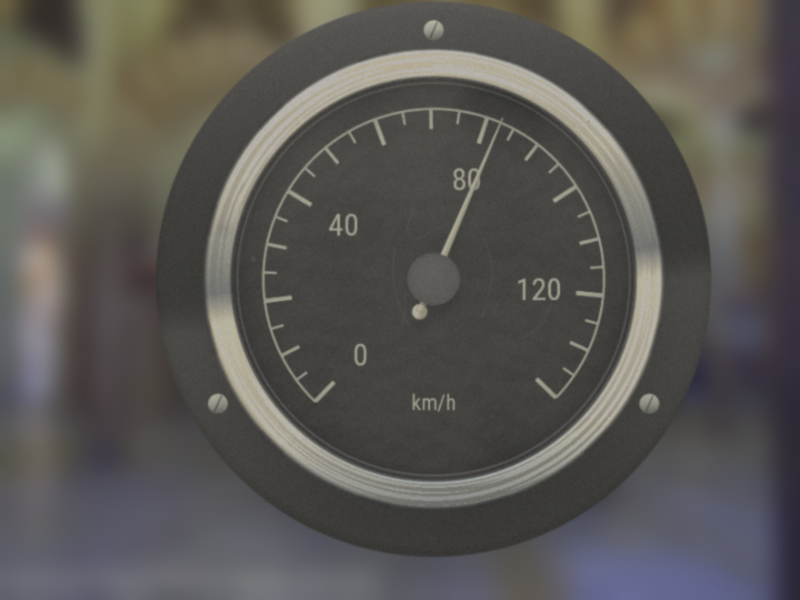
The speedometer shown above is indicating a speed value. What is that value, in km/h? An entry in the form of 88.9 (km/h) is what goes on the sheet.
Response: 82.5 (km/h)
